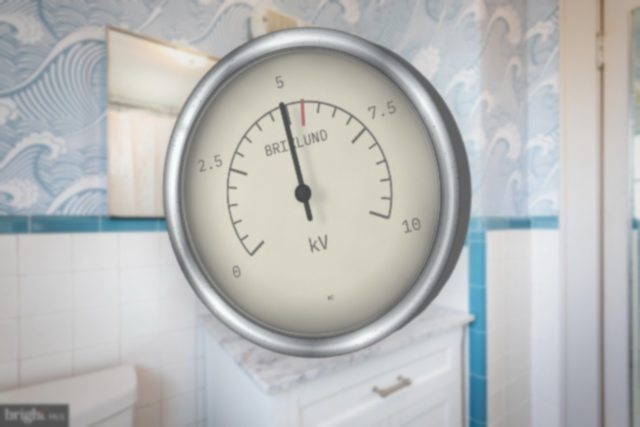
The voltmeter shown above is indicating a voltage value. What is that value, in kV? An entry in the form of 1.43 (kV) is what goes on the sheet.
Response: 5 (kV)
